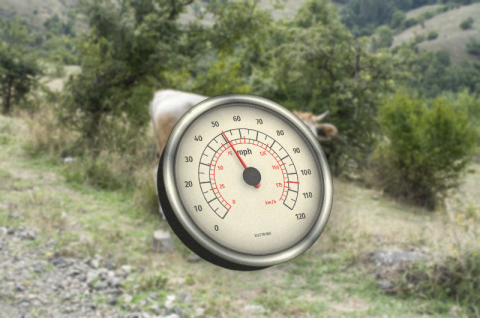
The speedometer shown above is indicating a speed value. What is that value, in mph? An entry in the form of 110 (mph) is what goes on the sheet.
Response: 50 (mph)
